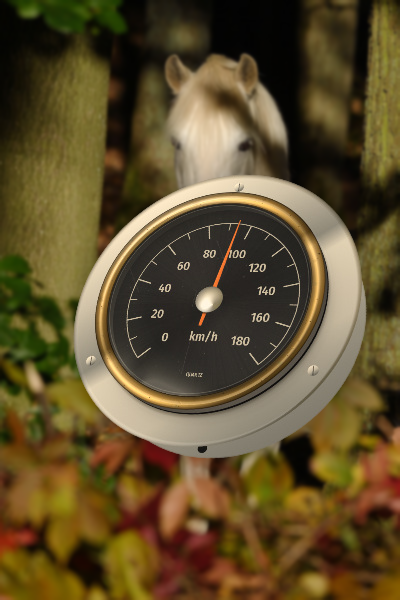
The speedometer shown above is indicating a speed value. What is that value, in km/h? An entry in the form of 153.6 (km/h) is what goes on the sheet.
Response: 95 (km/h)
